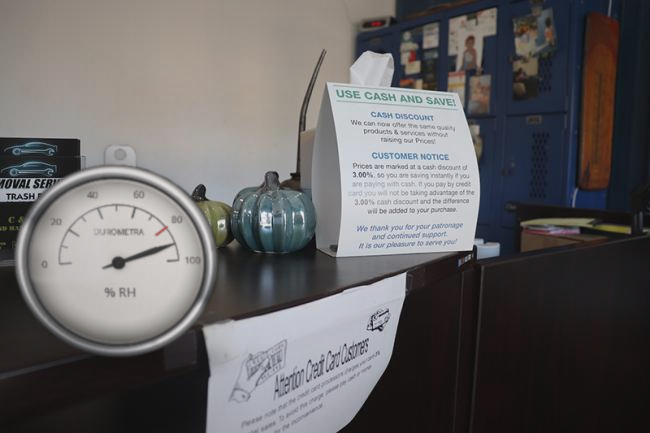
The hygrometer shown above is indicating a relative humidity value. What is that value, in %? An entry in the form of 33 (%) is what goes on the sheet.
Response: 90 (%)
